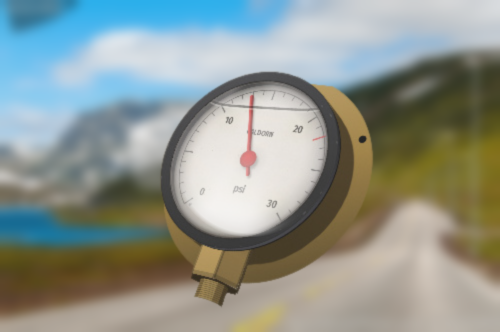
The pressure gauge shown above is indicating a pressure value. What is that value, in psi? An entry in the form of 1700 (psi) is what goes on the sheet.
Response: 13 (psi)
